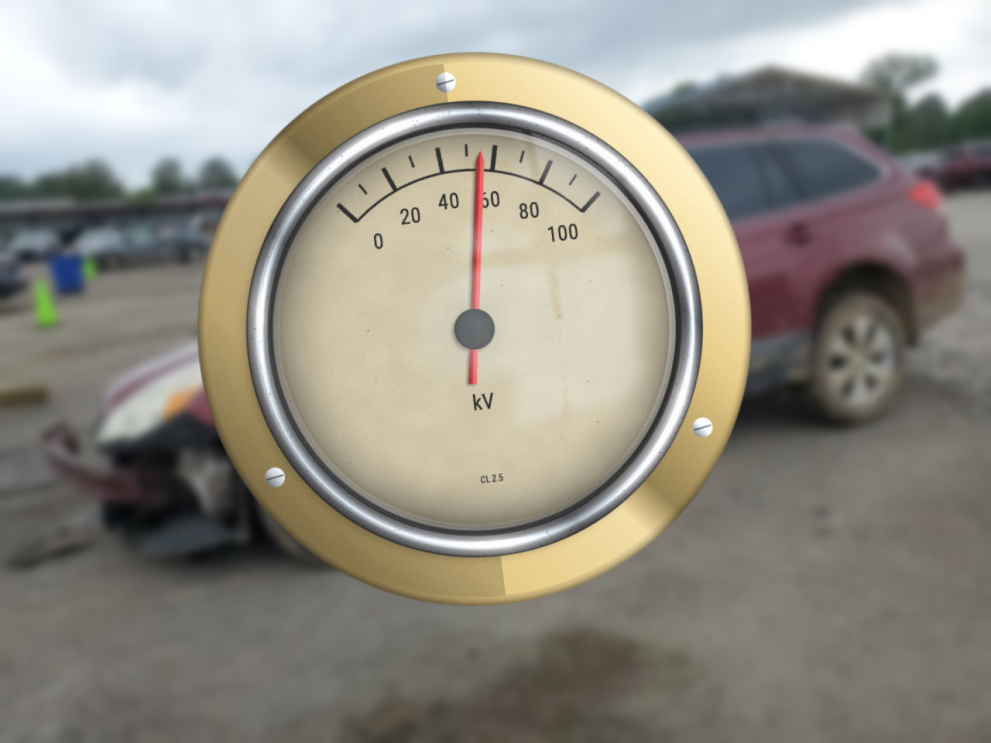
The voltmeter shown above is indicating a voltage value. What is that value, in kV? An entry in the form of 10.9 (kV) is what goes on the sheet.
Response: 55 (kV)
